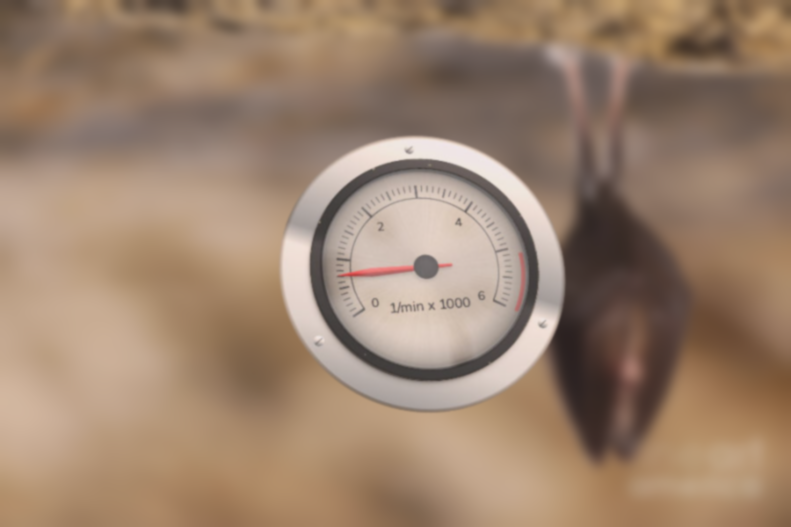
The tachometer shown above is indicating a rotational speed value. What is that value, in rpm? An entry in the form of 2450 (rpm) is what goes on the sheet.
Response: 700 (rpm)
